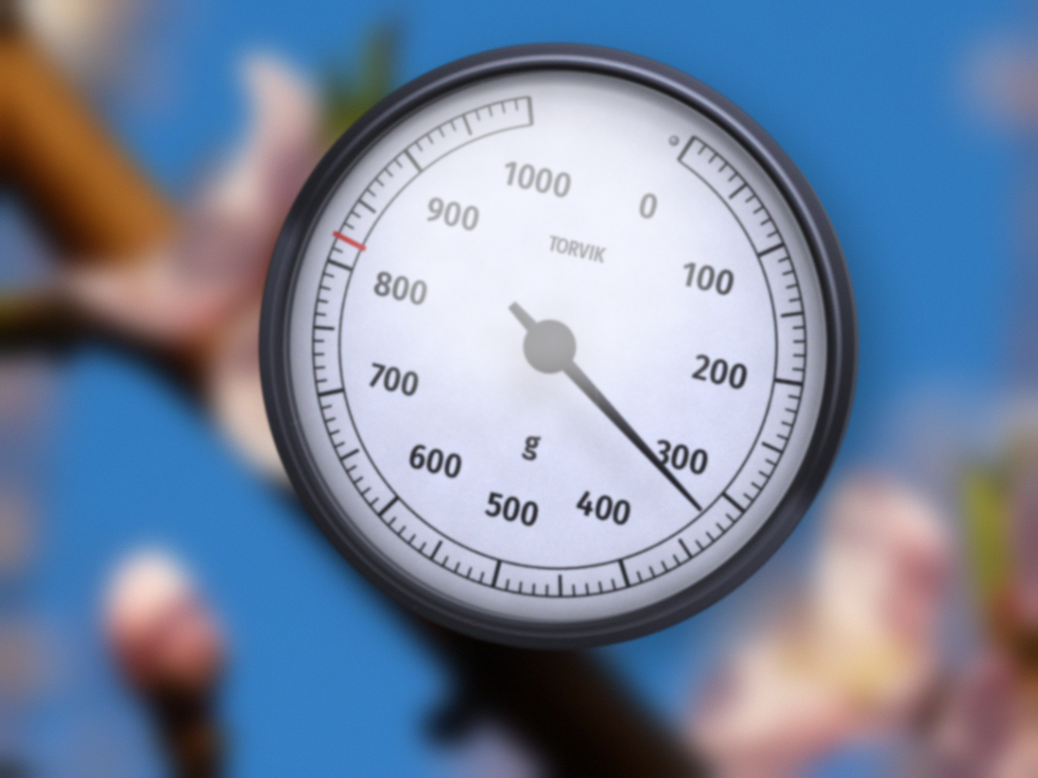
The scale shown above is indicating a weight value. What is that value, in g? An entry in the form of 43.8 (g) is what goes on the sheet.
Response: 320 (g)
